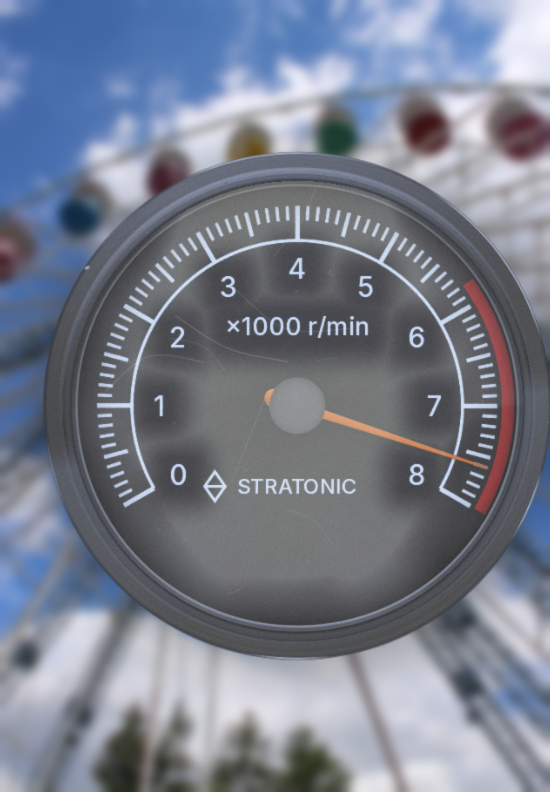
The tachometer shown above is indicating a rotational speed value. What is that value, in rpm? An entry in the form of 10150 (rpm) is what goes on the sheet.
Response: 7600 (rpm)
